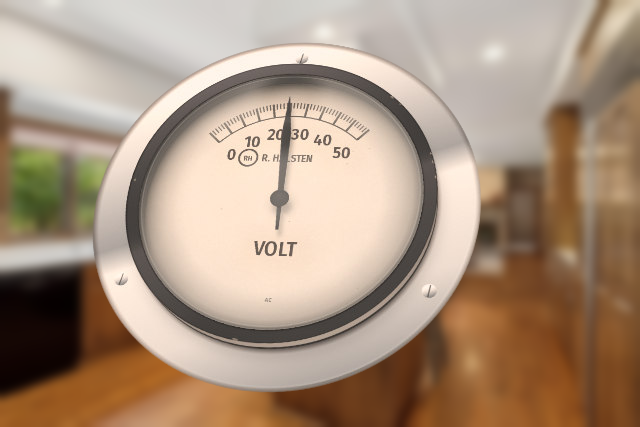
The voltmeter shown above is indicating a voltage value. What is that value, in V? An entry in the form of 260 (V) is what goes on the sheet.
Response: 25 (V)
